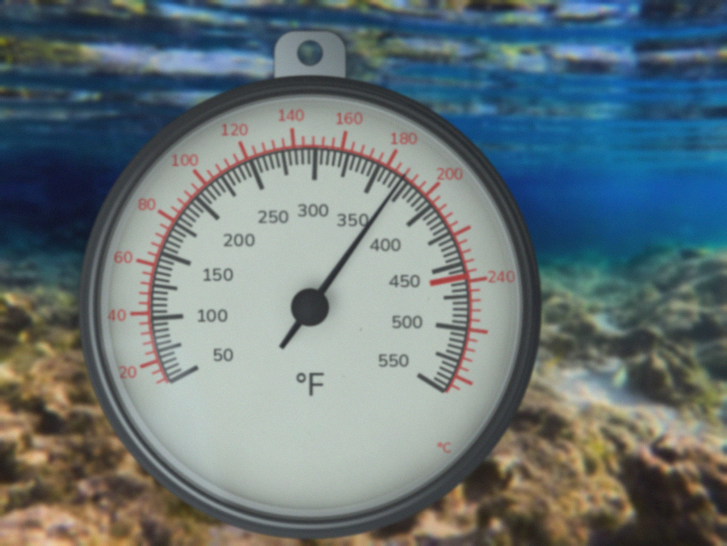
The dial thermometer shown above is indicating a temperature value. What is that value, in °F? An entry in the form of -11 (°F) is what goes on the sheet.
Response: 370 (°F)
